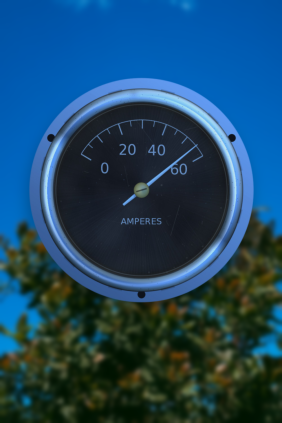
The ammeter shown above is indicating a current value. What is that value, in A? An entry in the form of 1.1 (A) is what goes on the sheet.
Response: 55 (A)
